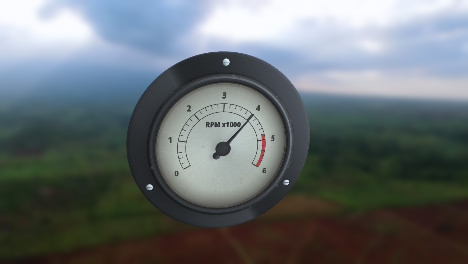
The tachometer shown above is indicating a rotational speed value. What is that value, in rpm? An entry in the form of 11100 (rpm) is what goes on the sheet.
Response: 4000 (rpm)
